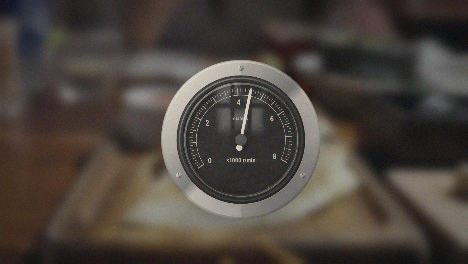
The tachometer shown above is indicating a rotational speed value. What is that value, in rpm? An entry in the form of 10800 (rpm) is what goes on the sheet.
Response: 4500 (rpm)
